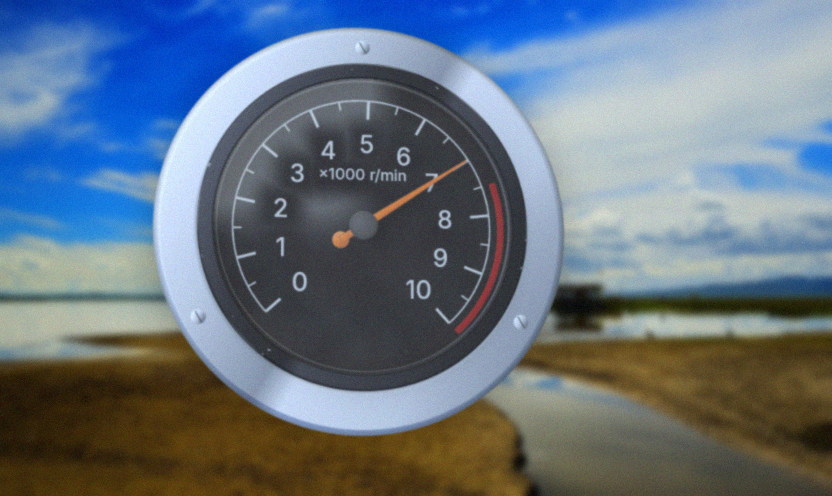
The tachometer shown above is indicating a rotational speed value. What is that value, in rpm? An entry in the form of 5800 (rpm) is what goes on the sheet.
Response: 7000 (rpm)
